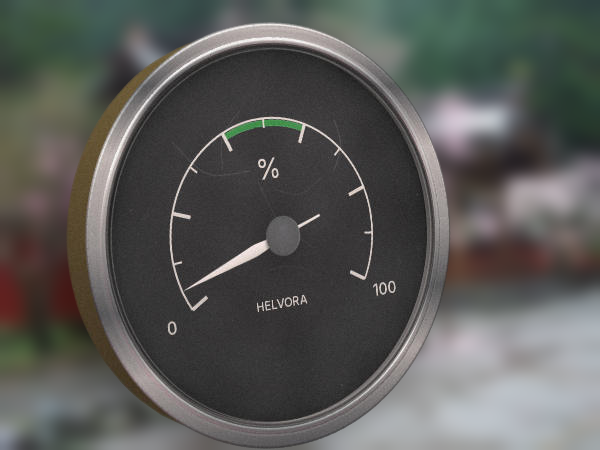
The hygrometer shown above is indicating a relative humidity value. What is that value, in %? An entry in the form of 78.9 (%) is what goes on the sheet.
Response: 5 (%)
